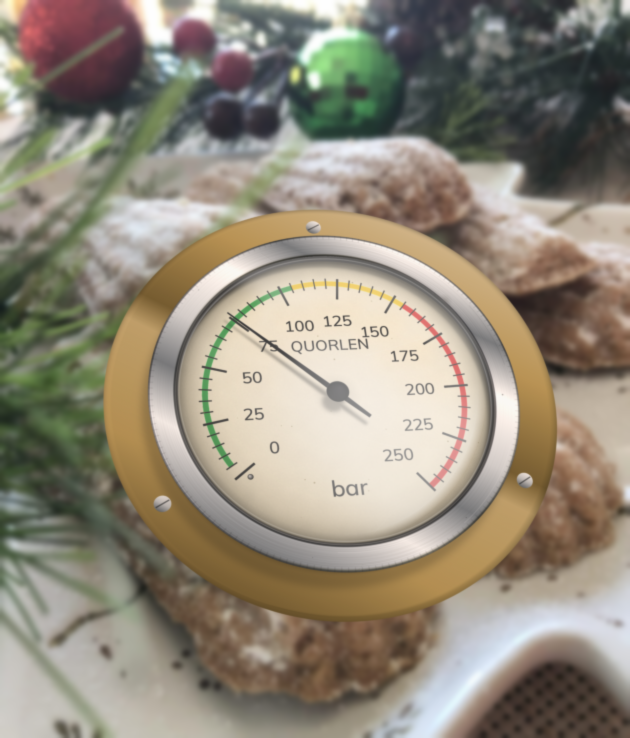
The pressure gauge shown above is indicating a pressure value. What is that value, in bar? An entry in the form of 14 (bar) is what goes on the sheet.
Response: 75 (bar)
